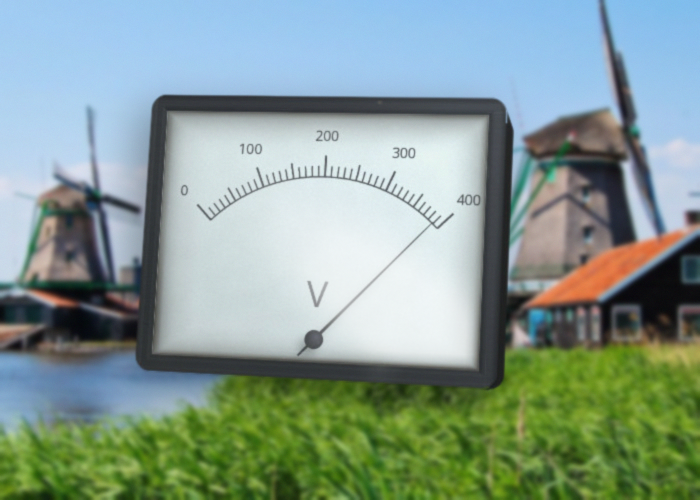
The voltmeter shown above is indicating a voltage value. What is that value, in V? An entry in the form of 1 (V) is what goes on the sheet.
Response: 390 (V)
